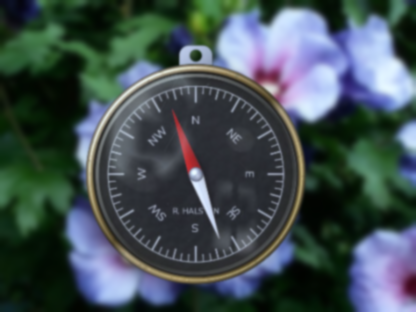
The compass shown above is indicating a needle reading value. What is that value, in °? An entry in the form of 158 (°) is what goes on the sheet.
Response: 340 (°)
